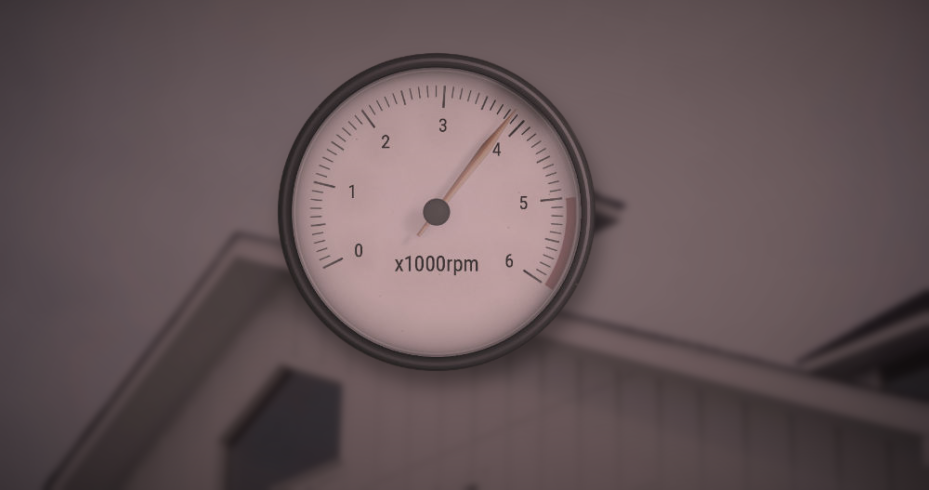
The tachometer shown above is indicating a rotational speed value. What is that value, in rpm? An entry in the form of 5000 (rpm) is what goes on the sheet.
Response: 3850 (rpm)
